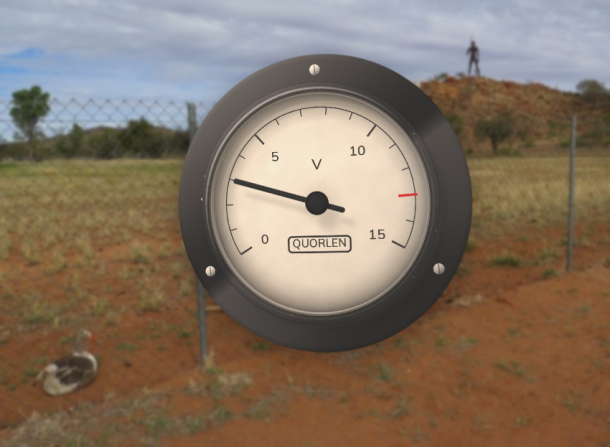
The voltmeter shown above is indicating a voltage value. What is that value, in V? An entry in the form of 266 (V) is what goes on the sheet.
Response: 3 (V)
